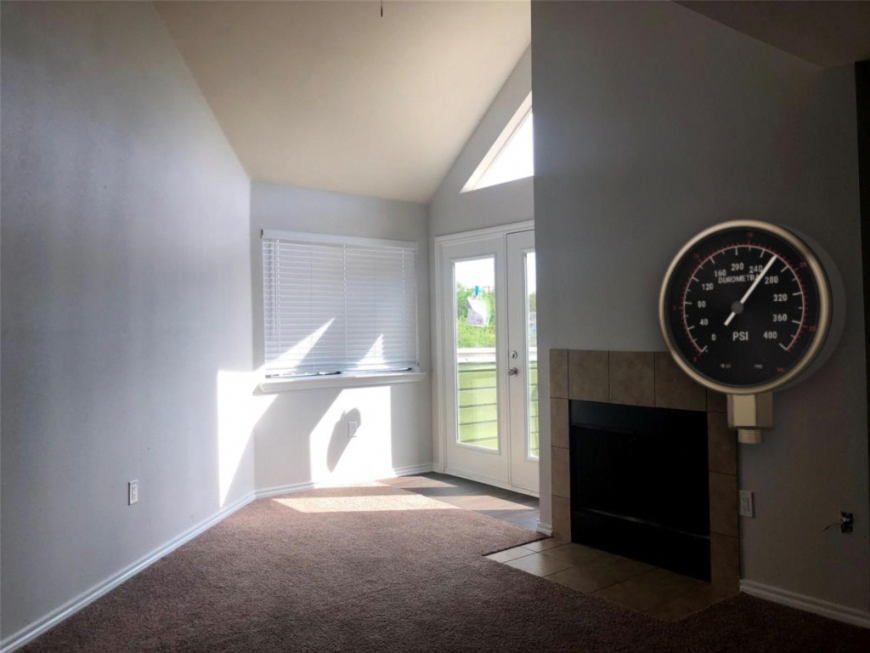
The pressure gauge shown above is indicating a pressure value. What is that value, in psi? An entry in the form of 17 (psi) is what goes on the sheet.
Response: 260 (psi)
